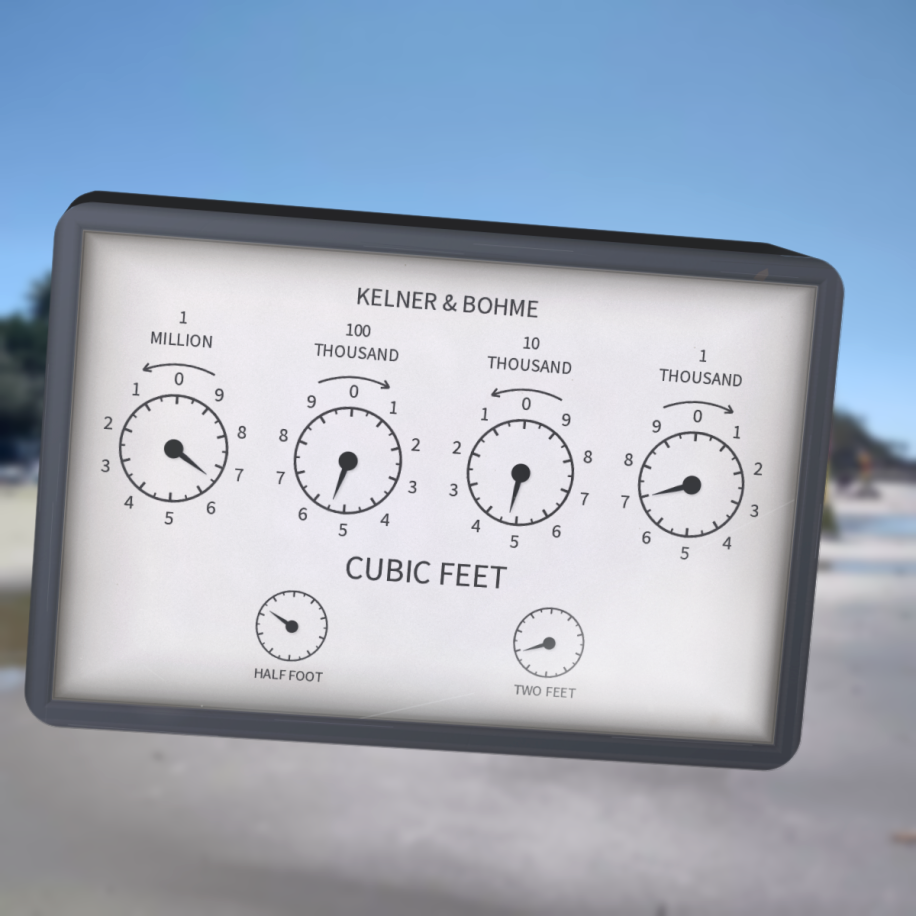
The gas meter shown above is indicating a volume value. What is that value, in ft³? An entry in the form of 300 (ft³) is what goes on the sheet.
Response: 654700 (ft³)
